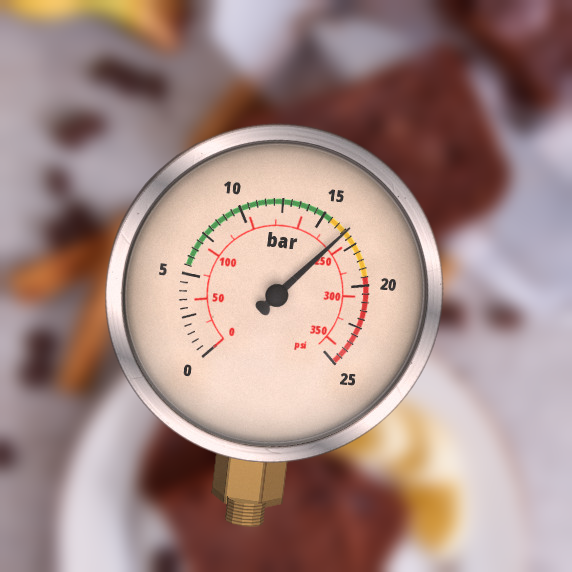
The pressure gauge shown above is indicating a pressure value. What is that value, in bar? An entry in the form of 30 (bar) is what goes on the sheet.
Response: 16.5 (bar)
